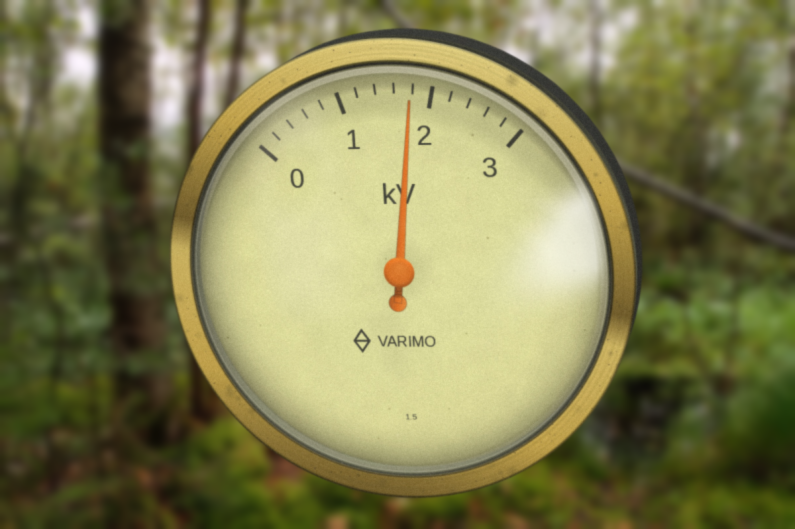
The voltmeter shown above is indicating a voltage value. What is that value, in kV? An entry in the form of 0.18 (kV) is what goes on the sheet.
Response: 1.8 (kV)
